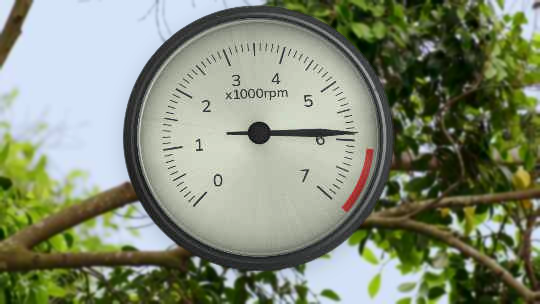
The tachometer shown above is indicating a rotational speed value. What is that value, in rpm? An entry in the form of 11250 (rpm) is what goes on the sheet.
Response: 5900 (rpm)
